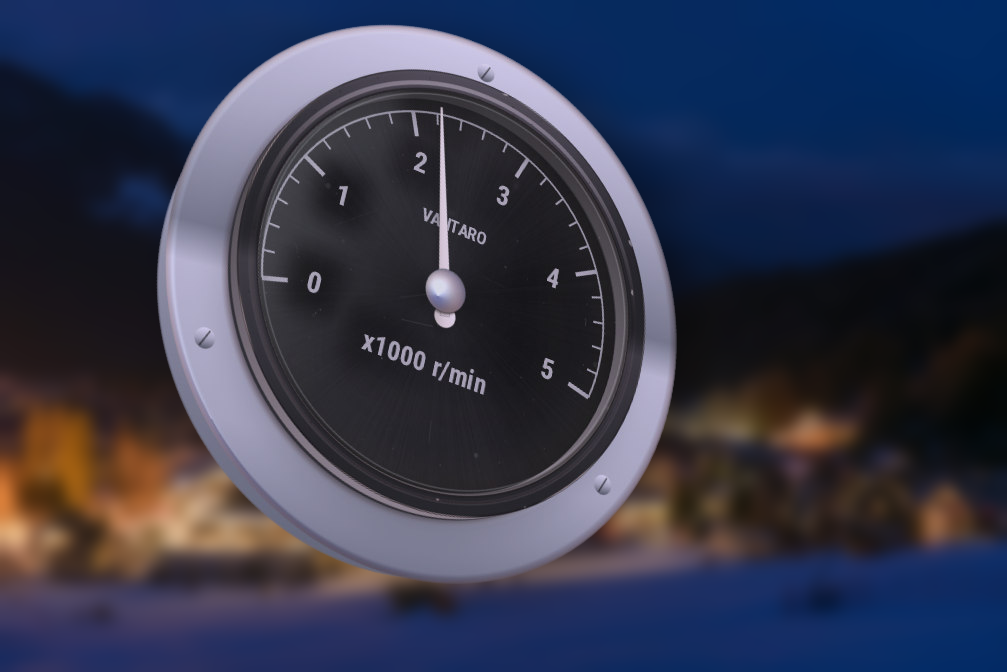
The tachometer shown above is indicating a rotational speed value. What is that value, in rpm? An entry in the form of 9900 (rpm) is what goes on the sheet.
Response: 2200 (rpm)
